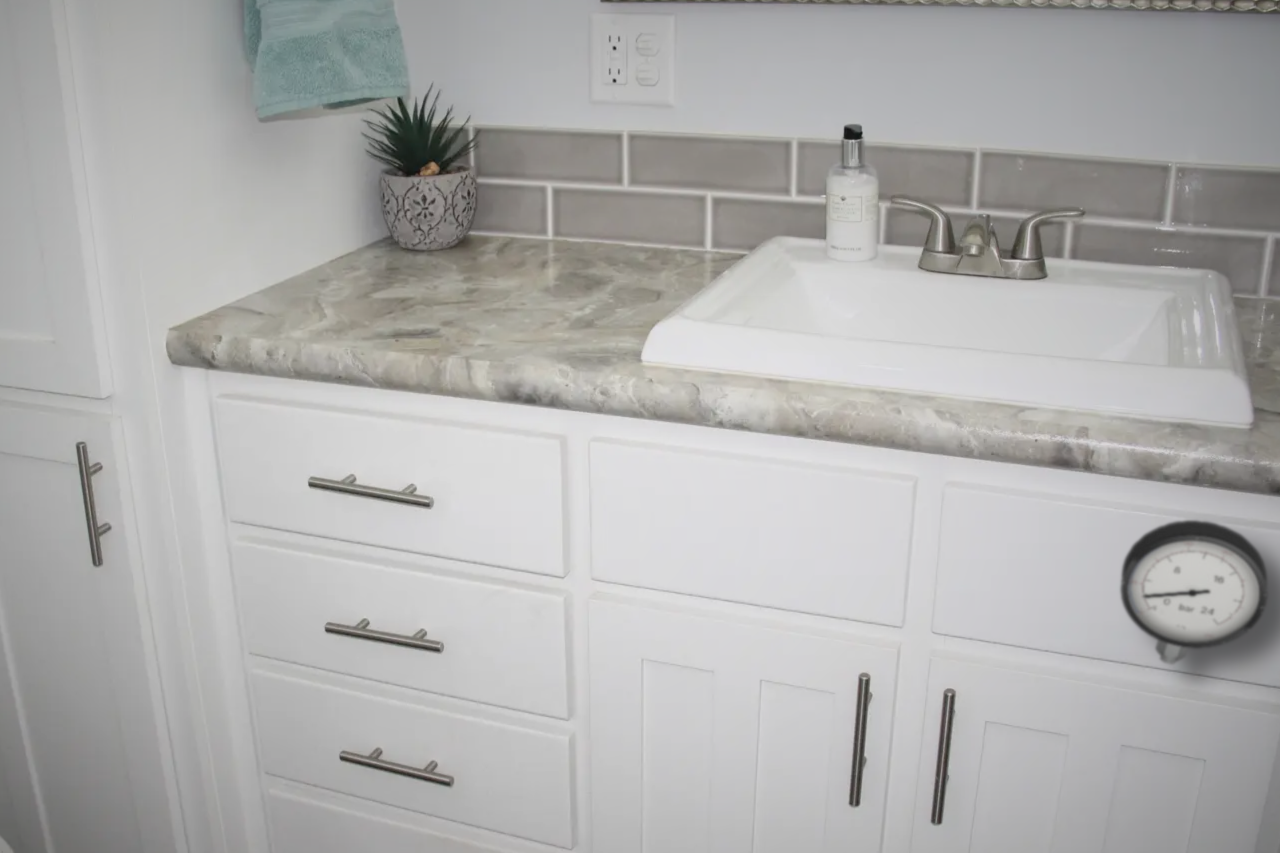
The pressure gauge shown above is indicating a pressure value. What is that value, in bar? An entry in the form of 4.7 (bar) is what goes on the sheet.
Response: 2 (bar)
